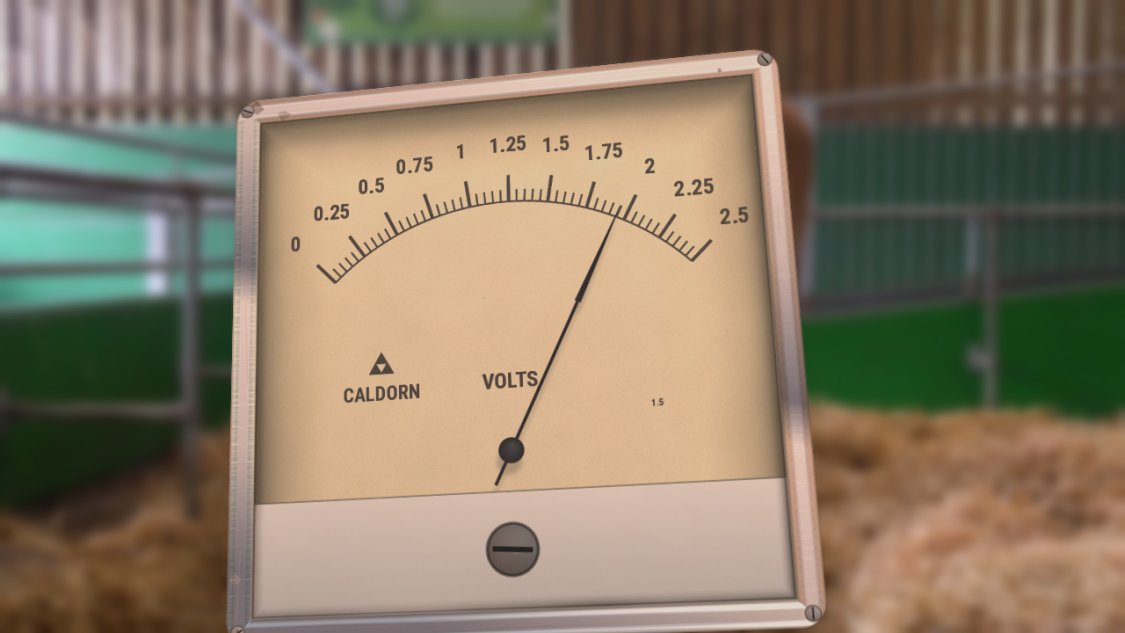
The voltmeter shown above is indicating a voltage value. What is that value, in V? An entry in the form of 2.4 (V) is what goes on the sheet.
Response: 1.95 (V)
